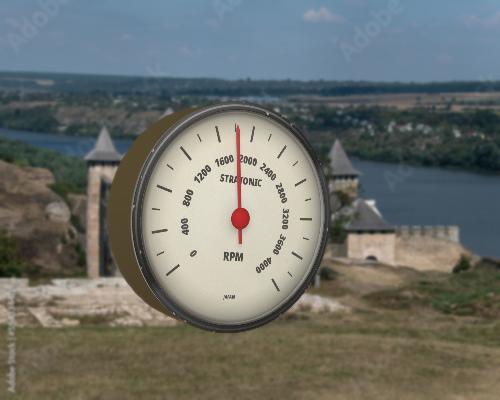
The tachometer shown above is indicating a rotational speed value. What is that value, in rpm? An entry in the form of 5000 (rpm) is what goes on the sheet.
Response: 1800 (rpm)
